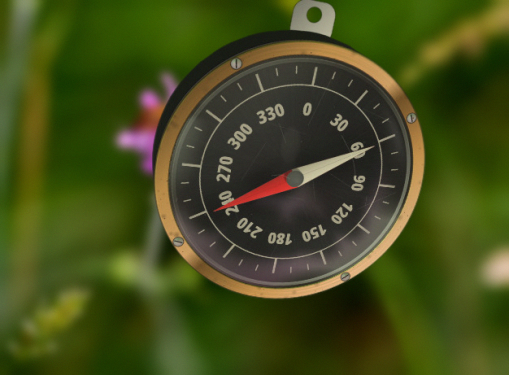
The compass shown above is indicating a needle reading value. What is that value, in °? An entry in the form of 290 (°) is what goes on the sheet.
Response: 240 (°)
